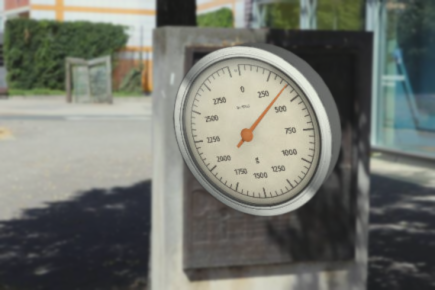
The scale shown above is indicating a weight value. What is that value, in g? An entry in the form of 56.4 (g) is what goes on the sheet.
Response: 400 (g)
